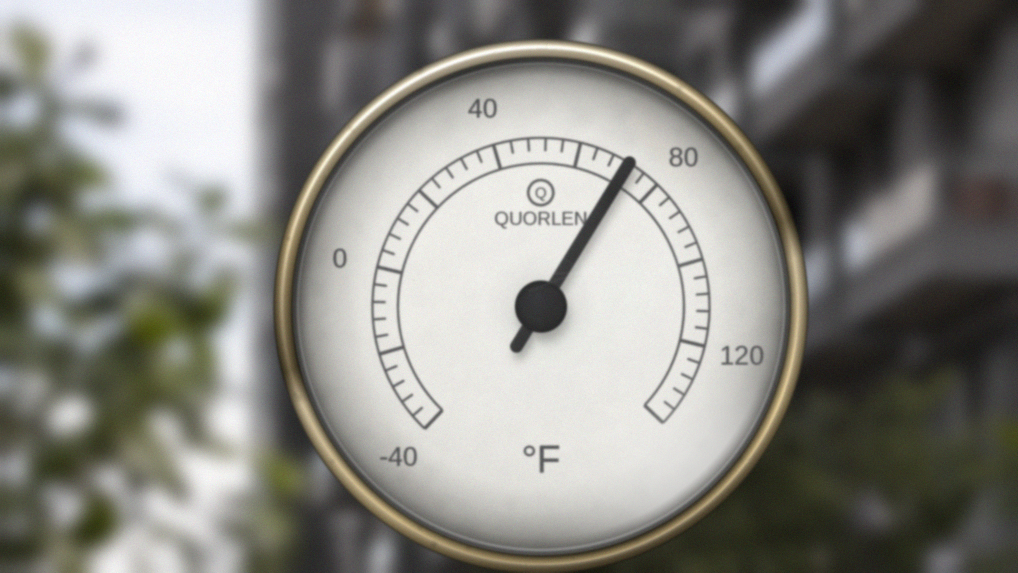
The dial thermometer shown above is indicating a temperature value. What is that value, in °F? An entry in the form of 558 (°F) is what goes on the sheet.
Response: 72 (°F)
